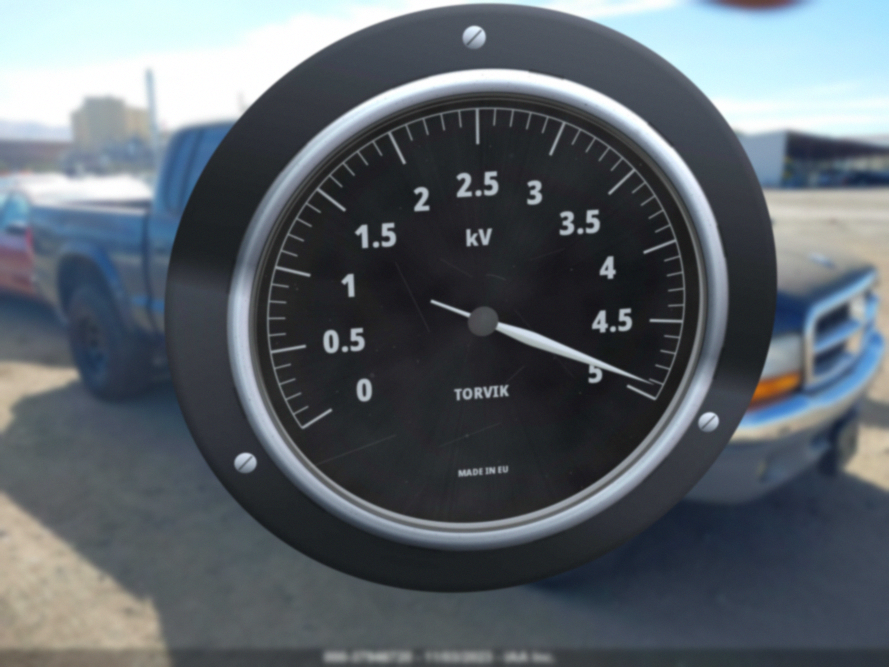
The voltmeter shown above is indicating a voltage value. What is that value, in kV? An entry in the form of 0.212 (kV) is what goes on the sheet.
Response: 4.9 (kV)
